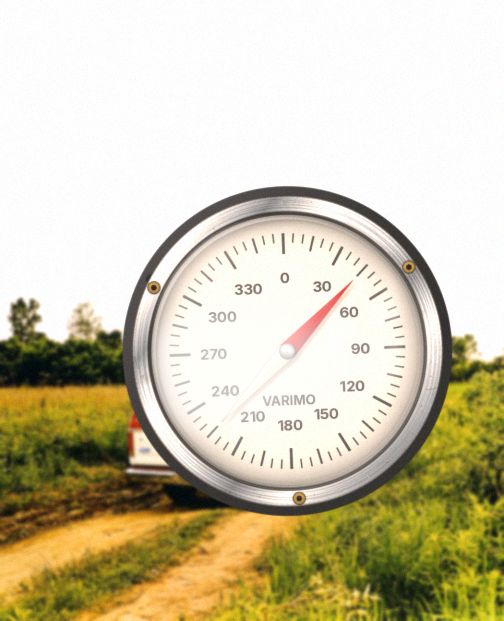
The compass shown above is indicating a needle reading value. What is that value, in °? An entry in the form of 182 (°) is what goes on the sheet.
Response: 45 (°)
